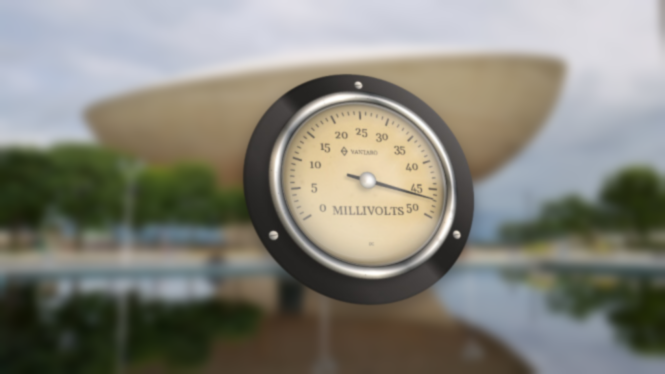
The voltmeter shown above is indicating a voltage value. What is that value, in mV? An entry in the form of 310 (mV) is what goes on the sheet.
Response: 47 (mV)
